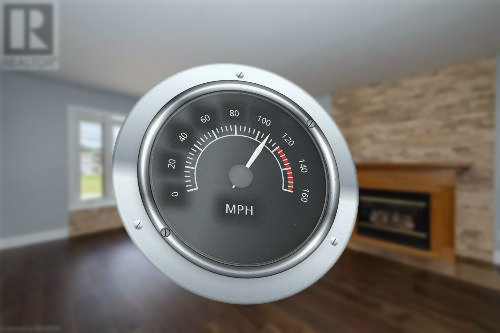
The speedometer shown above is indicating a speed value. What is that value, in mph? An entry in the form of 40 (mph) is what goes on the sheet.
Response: 108 (mph)
